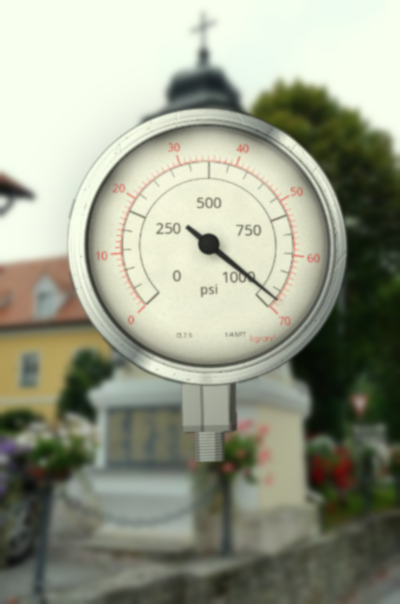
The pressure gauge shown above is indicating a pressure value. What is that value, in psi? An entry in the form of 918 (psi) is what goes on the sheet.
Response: 975 (psi)
